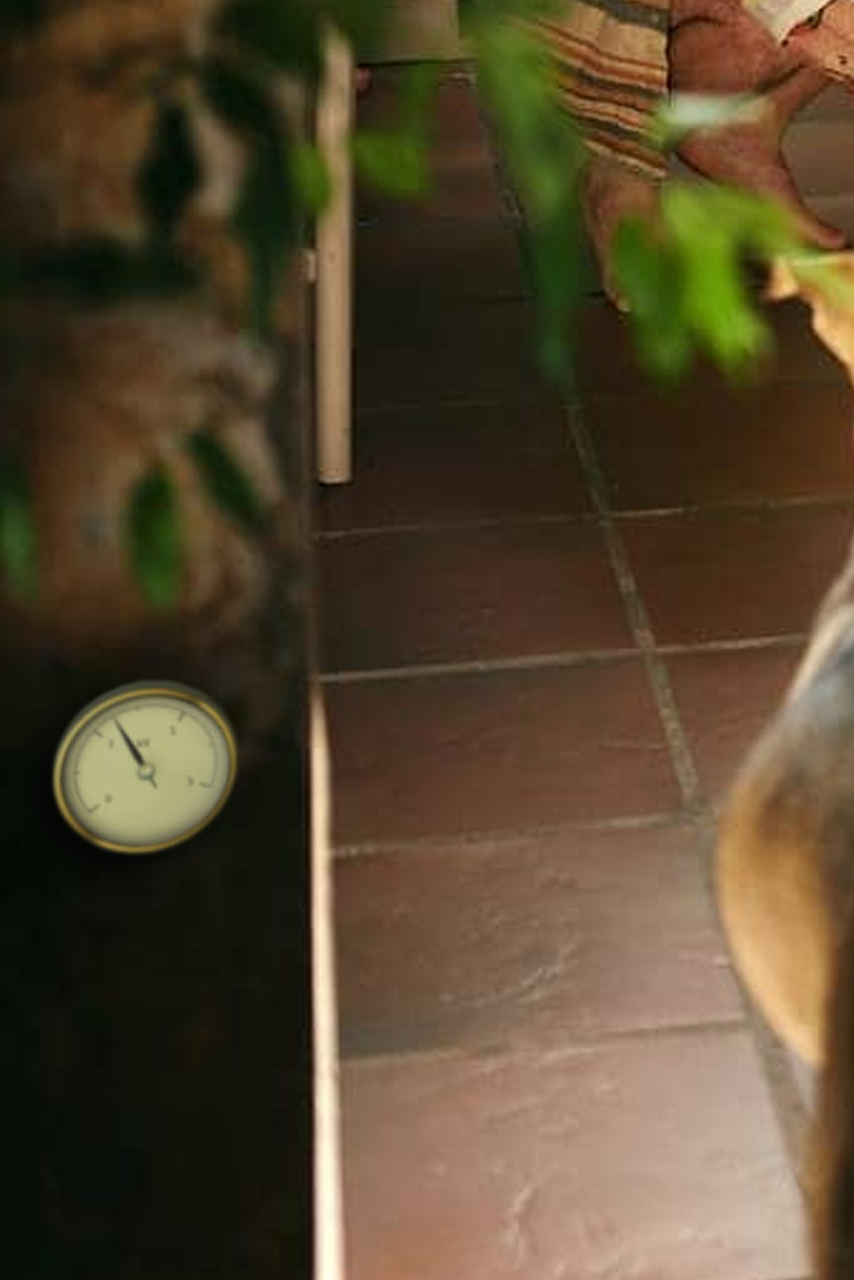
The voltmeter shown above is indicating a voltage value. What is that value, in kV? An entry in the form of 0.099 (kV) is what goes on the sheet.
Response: 1.25 (kV)
